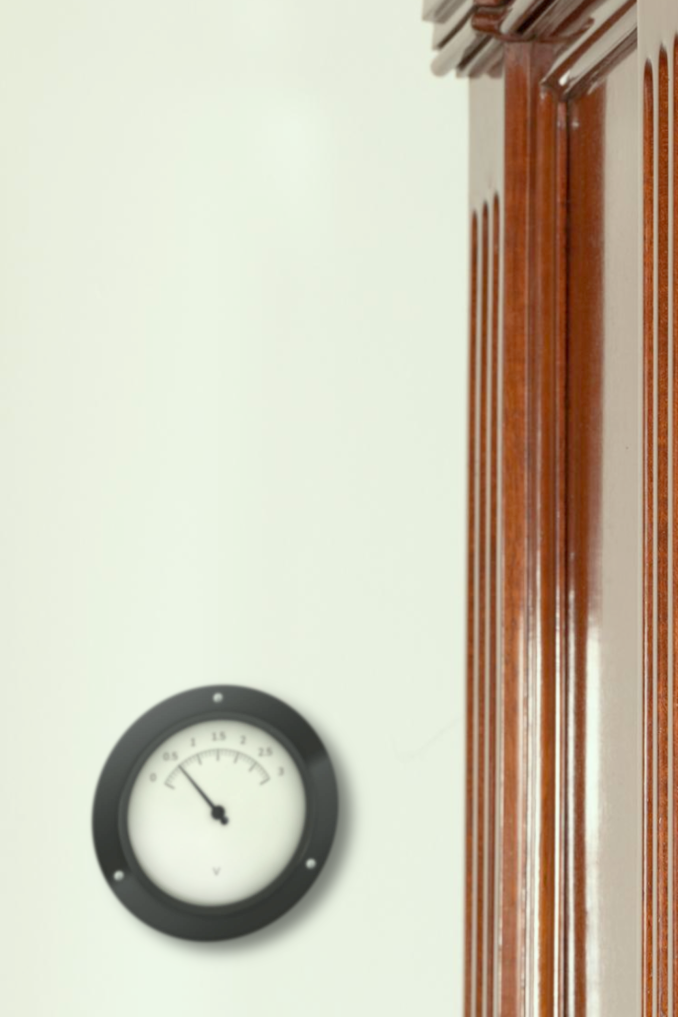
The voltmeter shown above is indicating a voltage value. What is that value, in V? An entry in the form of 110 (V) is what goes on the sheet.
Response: 0.5 (V)
